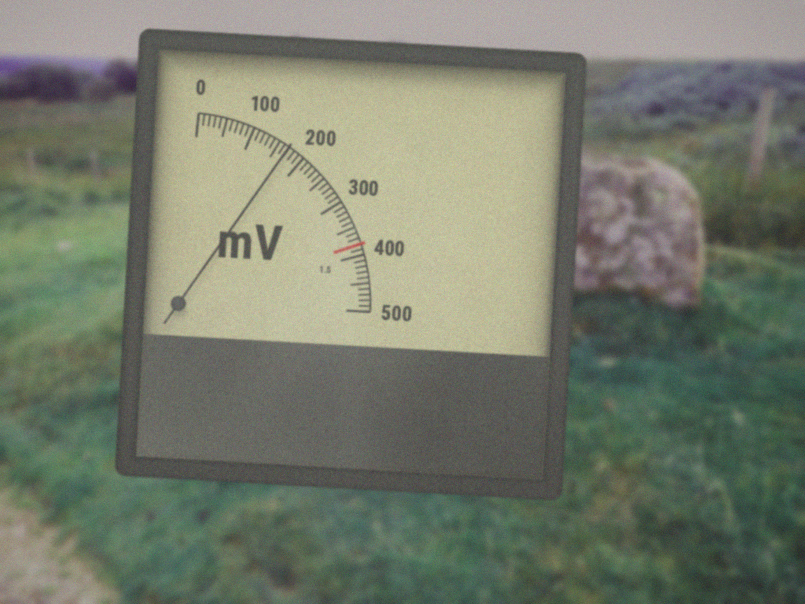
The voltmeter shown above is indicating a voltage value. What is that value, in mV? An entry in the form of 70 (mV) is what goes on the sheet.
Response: 170 (mV)
